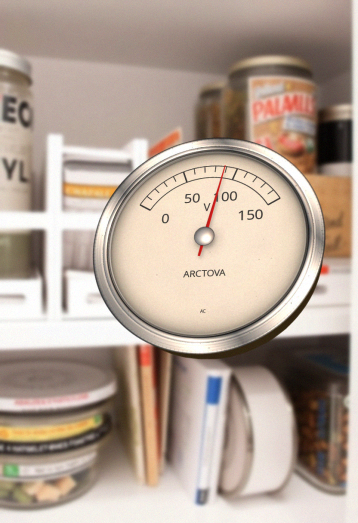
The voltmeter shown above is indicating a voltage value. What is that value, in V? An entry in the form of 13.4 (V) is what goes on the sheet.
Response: 90 (V)
